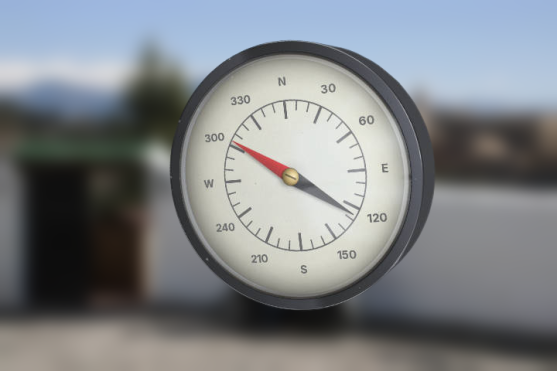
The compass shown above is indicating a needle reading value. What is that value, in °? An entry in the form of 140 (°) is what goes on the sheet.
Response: 305 (°)
